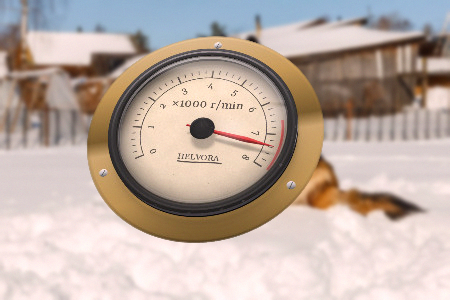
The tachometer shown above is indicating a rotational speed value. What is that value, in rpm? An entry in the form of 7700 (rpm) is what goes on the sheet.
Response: 7400 (rpm)
